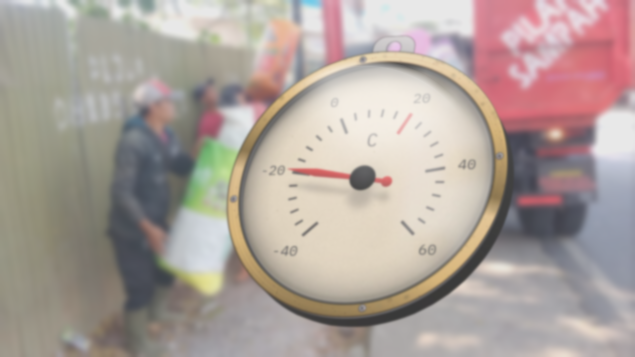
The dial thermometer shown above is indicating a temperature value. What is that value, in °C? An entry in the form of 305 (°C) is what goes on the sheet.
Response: -20 (°C)
